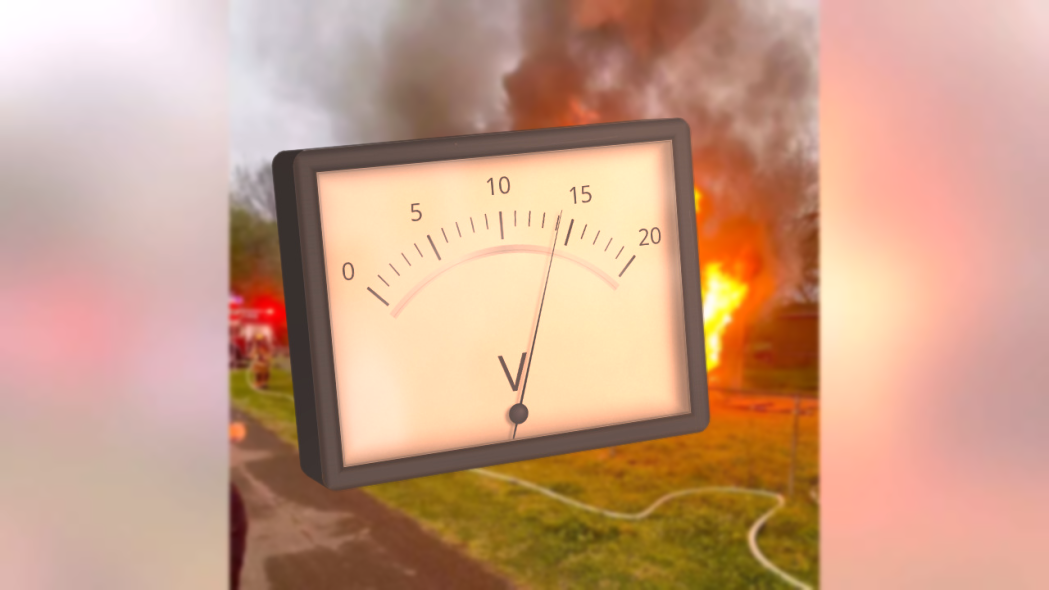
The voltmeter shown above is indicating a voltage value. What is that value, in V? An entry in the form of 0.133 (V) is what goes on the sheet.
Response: 14 (V)
